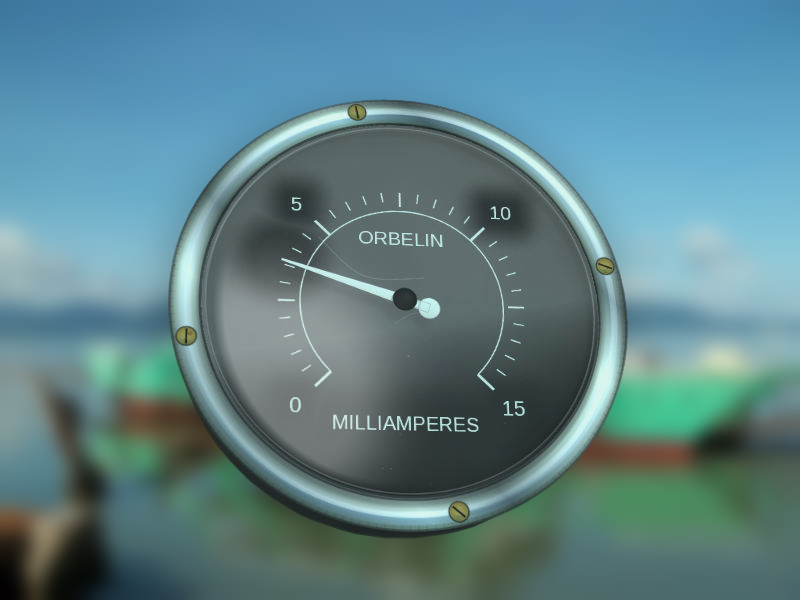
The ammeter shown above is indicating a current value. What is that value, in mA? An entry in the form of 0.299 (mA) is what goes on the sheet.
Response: 3.5 (mA)
